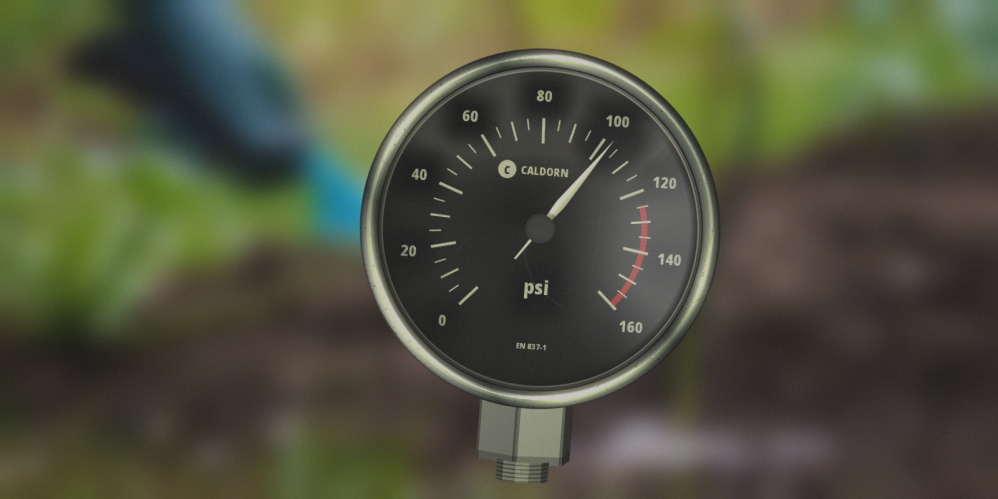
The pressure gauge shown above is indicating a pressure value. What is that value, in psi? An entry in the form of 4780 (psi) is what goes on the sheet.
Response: 102.5 (psi)
